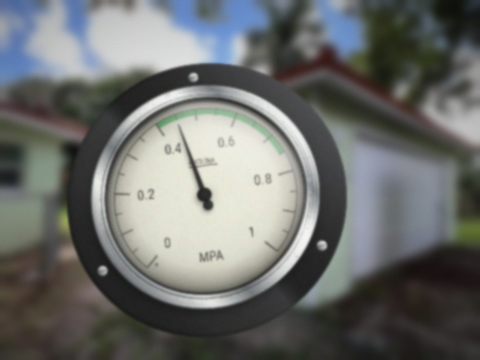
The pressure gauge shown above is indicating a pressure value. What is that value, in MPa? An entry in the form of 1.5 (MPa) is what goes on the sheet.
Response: 0.45 (MPa)
